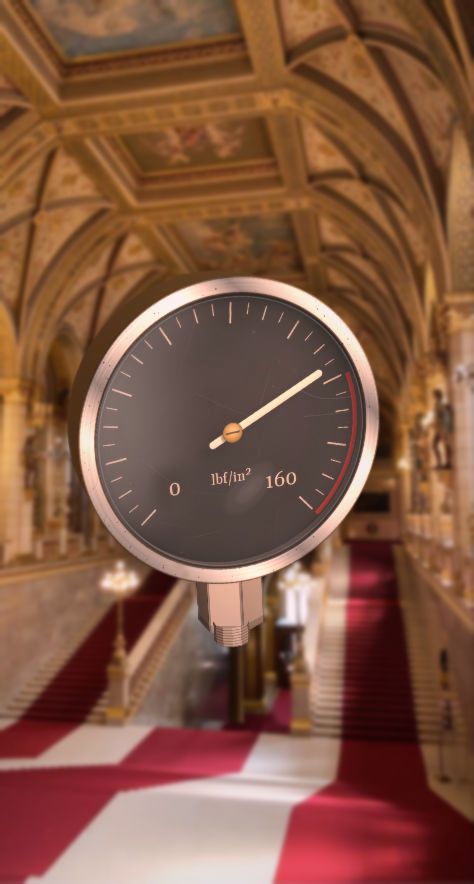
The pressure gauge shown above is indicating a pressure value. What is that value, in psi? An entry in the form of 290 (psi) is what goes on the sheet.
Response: 115 (psi)
